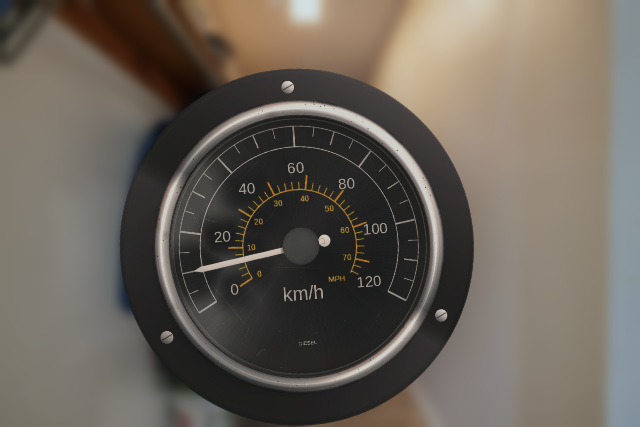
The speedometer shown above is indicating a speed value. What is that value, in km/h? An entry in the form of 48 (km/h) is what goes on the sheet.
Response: 10 (km/h)
